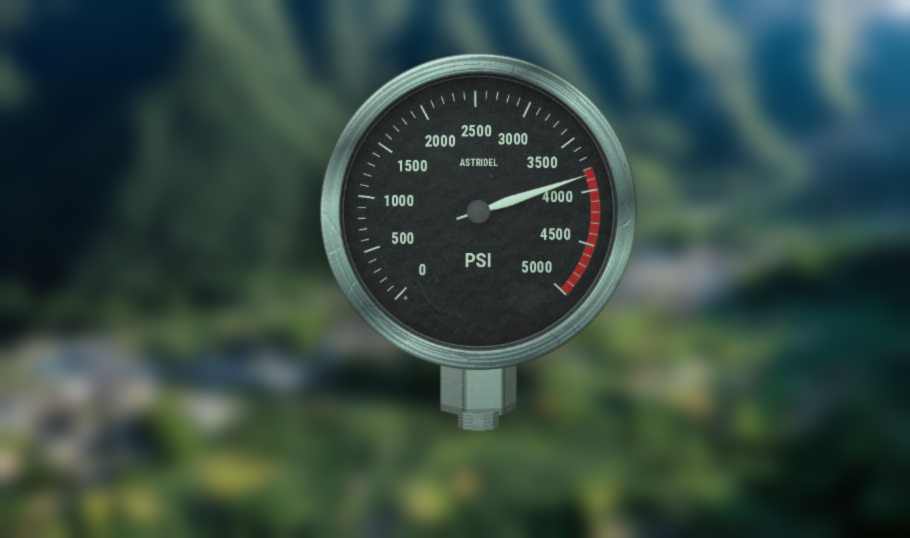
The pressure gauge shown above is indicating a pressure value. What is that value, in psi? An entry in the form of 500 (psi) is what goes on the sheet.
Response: 3850 (psi)
